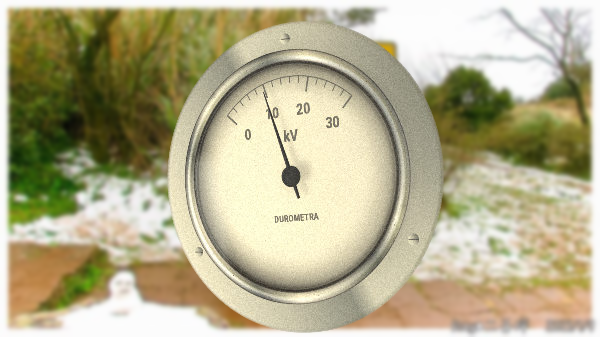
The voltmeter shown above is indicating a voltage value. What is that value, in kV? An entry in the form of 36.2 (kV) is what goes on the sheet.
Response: 10 (kV)
